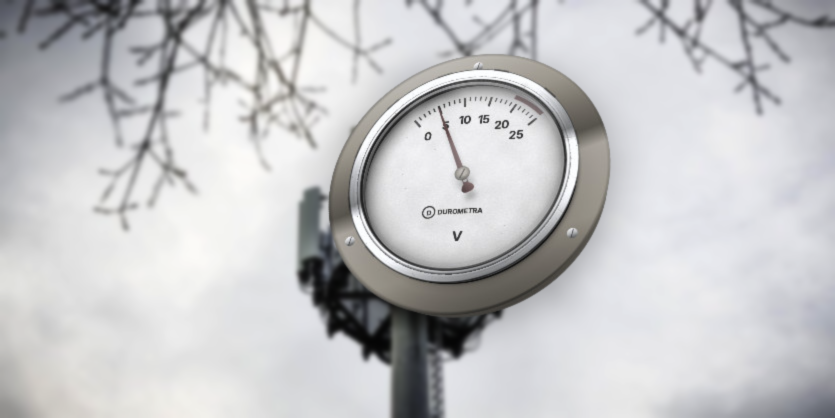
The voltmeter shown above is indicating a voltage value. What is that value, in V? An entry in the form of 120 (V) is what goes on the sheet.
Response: 5 (V)
